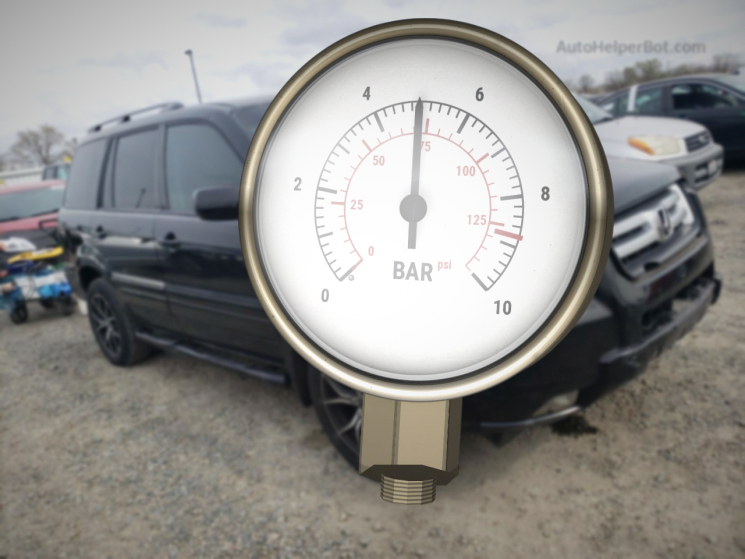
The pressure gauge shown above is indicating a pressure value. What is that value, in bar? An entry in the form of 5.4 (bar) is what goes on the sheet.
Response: 5 (bar)
